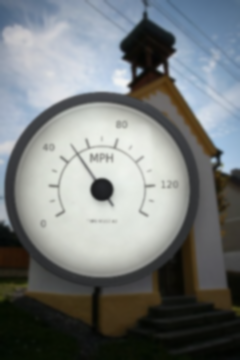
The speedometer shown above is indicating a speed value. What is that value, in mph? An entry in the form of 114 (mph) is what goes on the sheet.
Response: 50 (mph)
